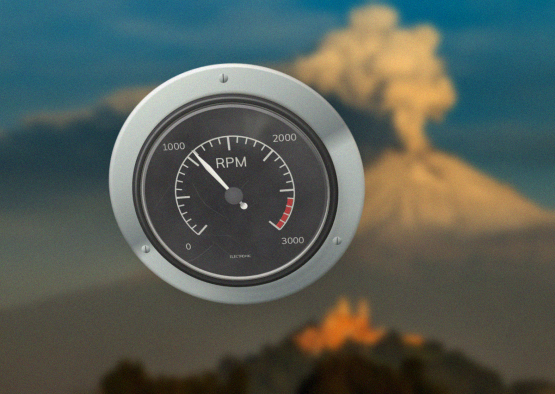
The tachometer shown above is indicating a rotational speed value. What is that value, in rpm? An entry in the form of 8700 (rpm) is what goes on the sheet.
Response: 1100 (rpm)
